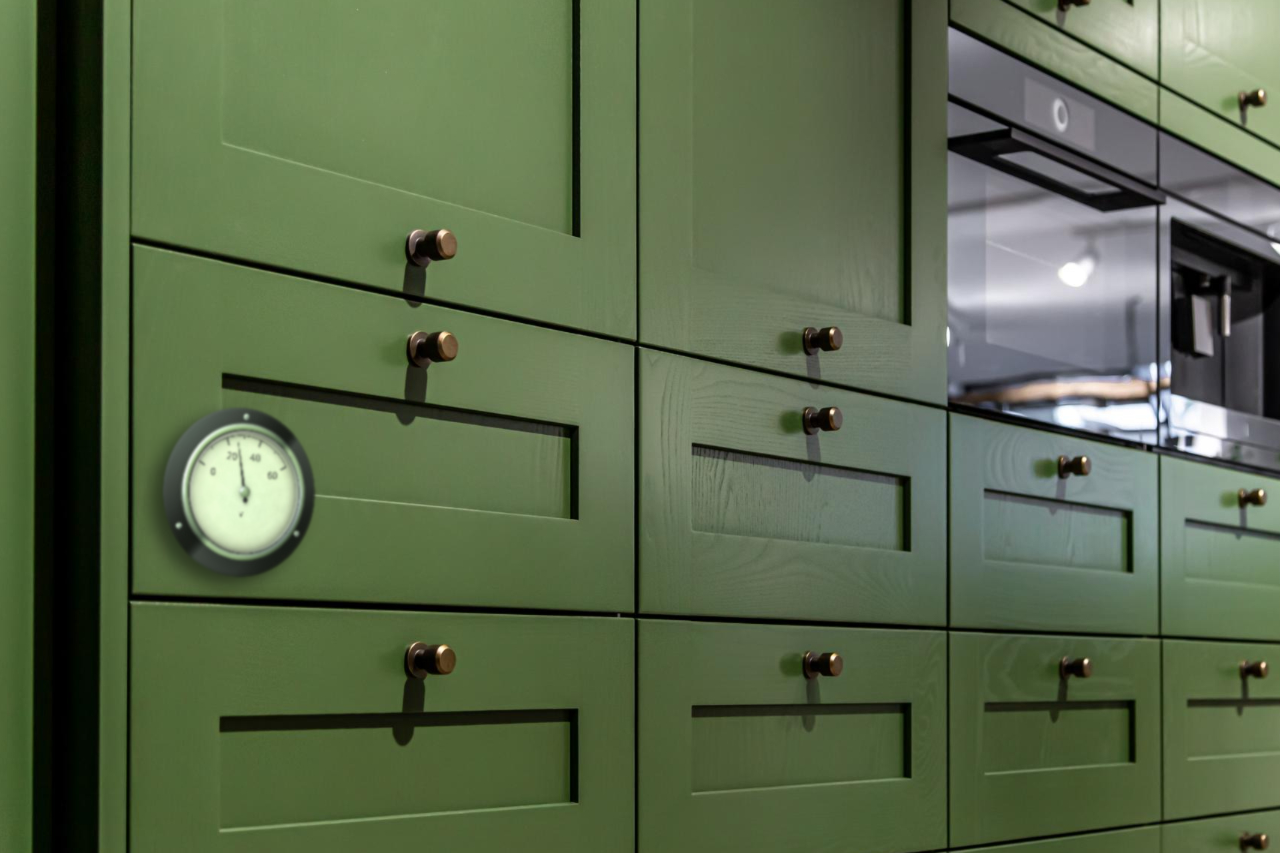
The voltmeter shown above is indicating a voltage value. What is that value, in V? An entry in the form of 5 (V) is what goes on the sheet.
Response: 25 (V)
